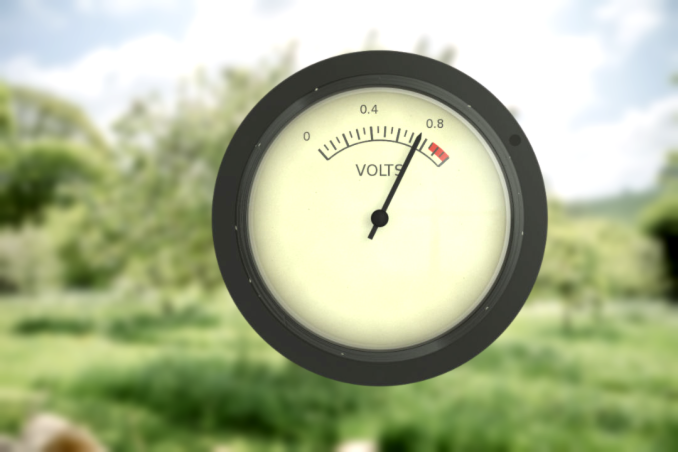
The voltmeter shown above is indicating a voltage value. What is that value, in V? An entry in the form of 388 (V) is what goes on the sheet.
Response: 0.75 (V)
